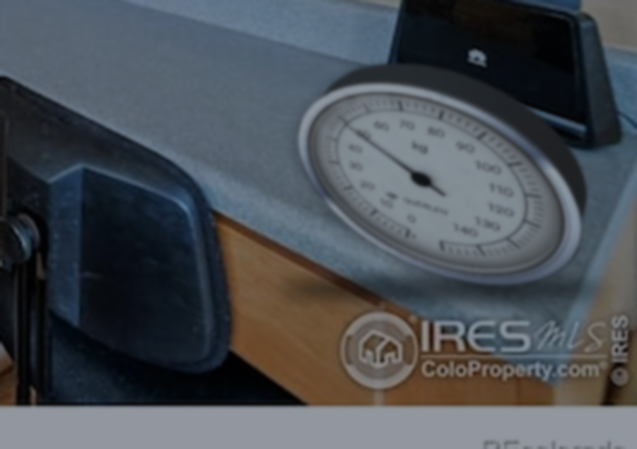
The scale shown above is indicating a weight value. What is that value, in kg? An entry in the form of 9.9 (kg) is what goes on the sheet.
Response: 50 (kg)
